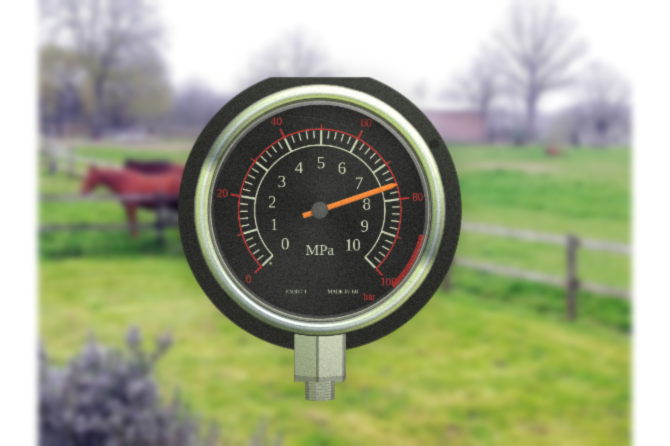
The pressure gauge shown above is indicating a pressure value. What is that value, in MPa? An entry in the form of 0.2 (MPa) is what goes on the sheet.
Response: 7.6 (MPa)
